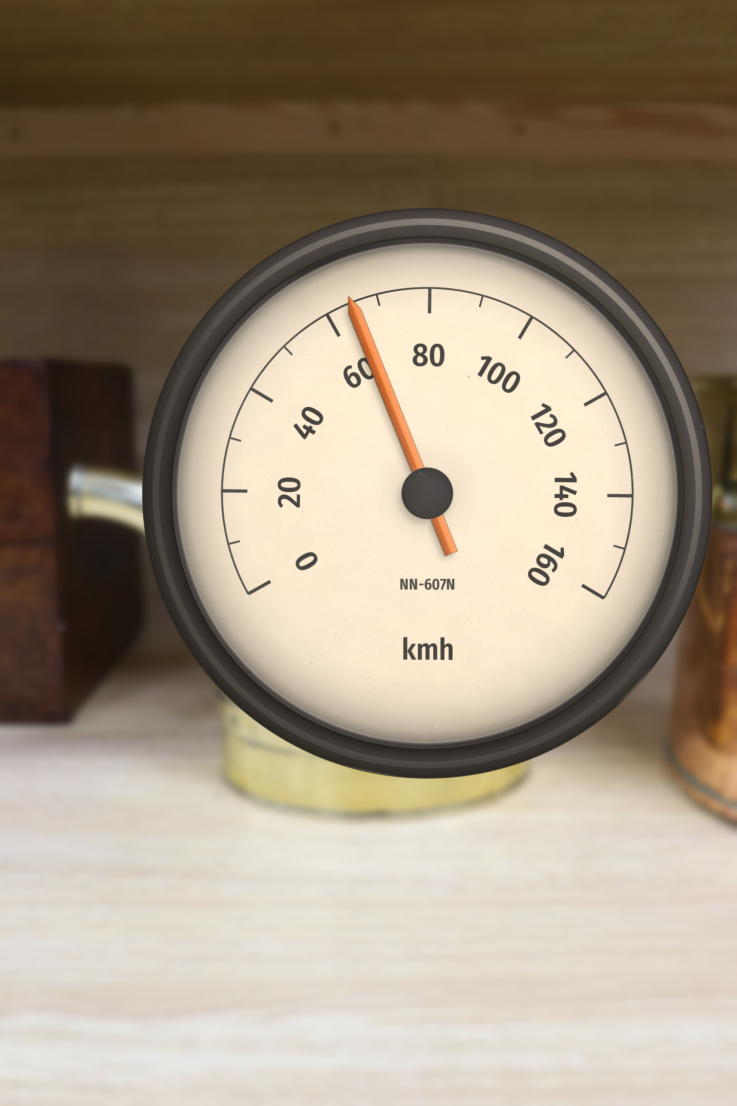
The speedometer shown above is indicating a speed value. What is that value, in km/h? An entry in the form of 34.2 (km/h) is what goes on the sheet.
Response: 65 (km/h)
